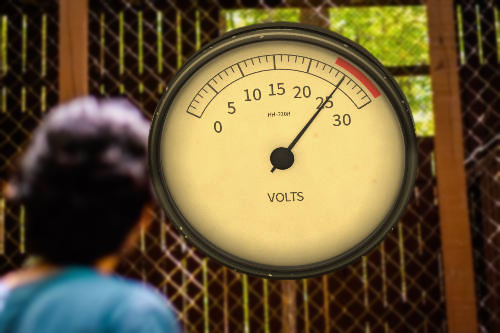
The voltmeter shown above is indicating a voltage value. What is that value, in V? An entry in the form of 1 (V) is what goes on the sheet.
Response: 25 (V)
